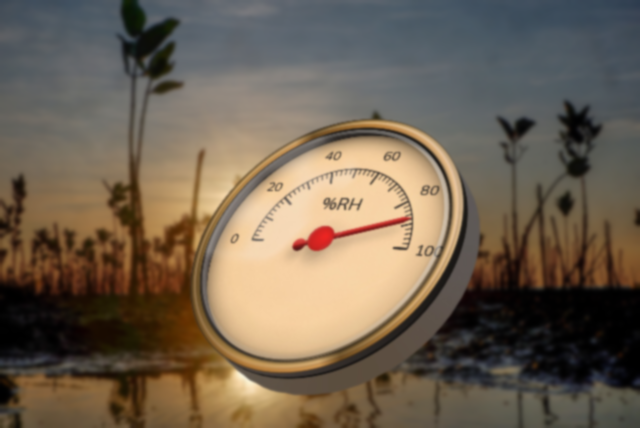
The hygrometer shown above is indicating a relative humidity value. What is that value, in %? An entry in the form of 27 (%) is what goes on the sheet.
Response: 90 (%)
